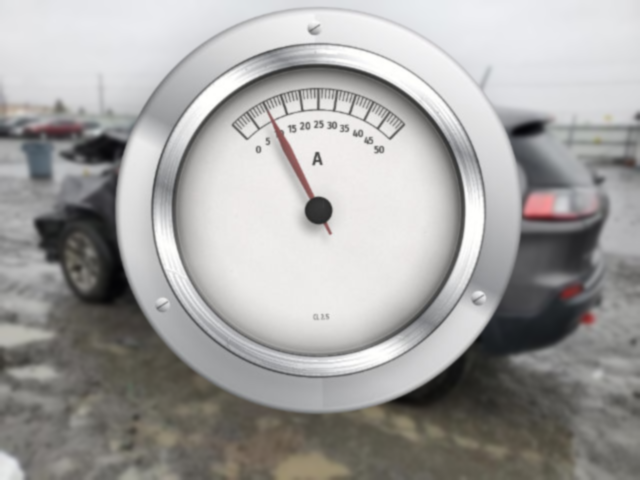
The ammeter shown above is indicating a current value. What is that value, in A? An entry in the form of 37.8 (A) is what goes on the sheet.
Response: 10 (A)
